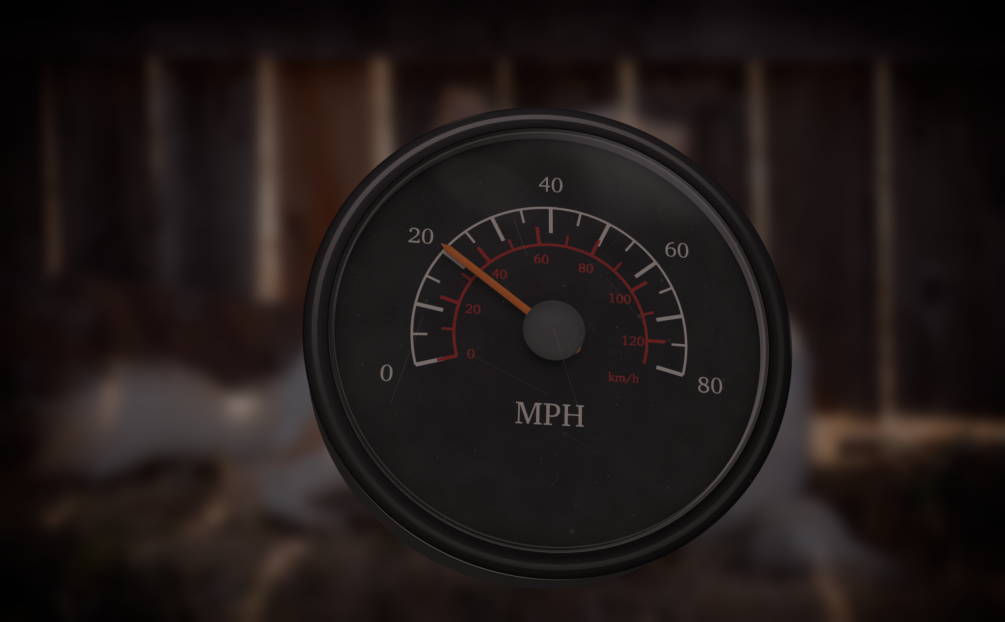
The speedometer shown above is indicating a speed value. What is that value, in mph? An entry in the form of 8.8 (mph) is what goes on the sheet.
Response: 20 (mph)
